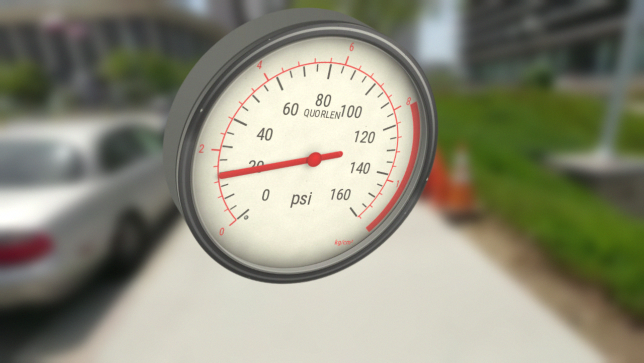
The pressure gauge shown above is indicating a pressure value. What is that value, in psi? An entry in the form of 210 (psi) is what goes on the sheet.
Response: 20 (psi)
